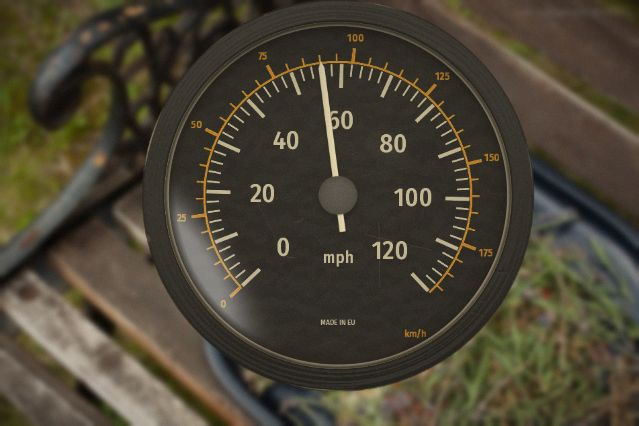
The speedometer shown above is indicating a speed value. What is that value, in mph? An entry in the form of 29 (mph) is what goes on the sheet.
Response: 56 (mph)
